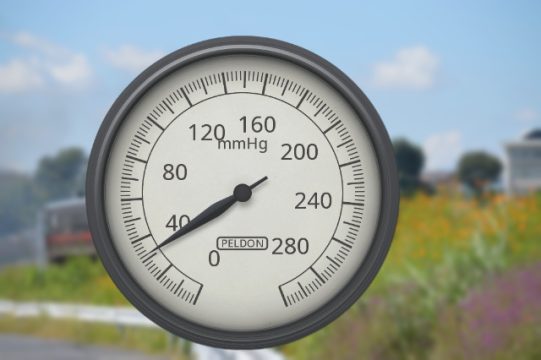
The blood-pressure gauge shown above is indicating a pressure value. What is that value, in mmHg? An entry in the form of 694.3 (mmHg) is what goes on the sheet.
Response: 32 (mmHg)
